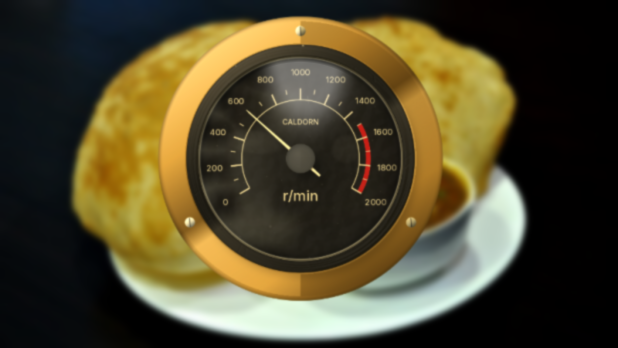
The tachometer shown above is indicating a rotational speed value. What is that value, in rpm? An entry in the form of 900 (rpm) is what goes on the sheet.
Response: 600 (rpm)
